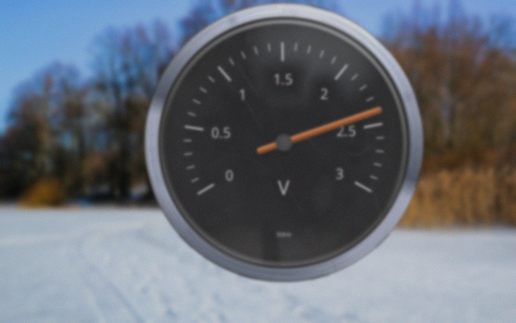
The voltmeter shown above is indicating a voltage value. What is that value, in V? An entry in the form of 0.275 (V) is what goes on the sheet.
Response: 2.4 (V)
